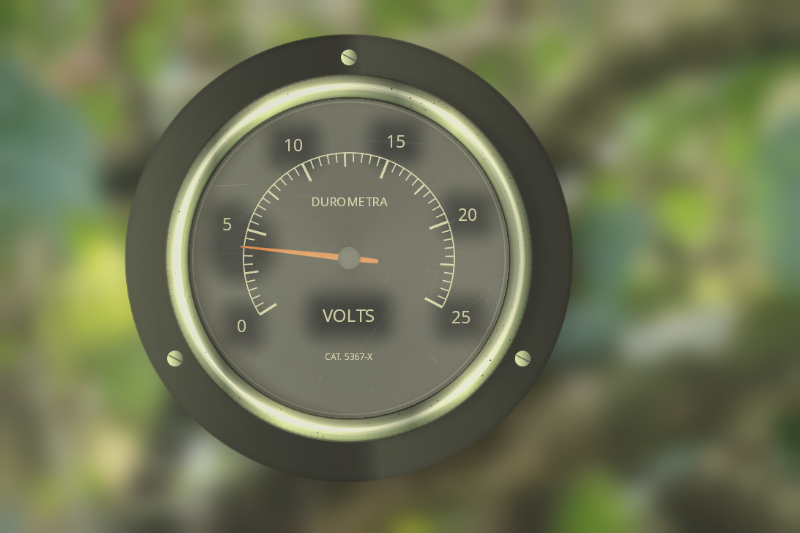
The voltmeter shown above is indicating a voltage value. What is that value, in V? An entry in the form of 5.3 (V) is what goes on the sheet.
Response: 4 (V)
